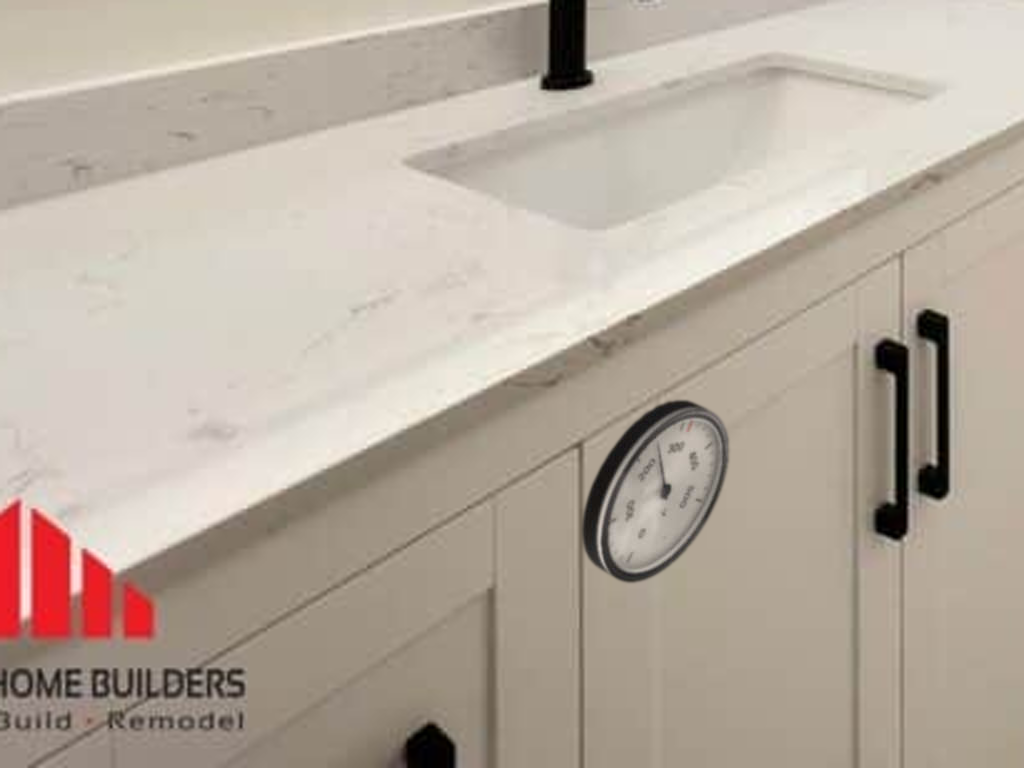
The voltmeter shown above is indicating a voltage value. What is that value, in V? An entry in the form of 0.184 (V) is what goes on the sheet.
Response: 240 (V)
